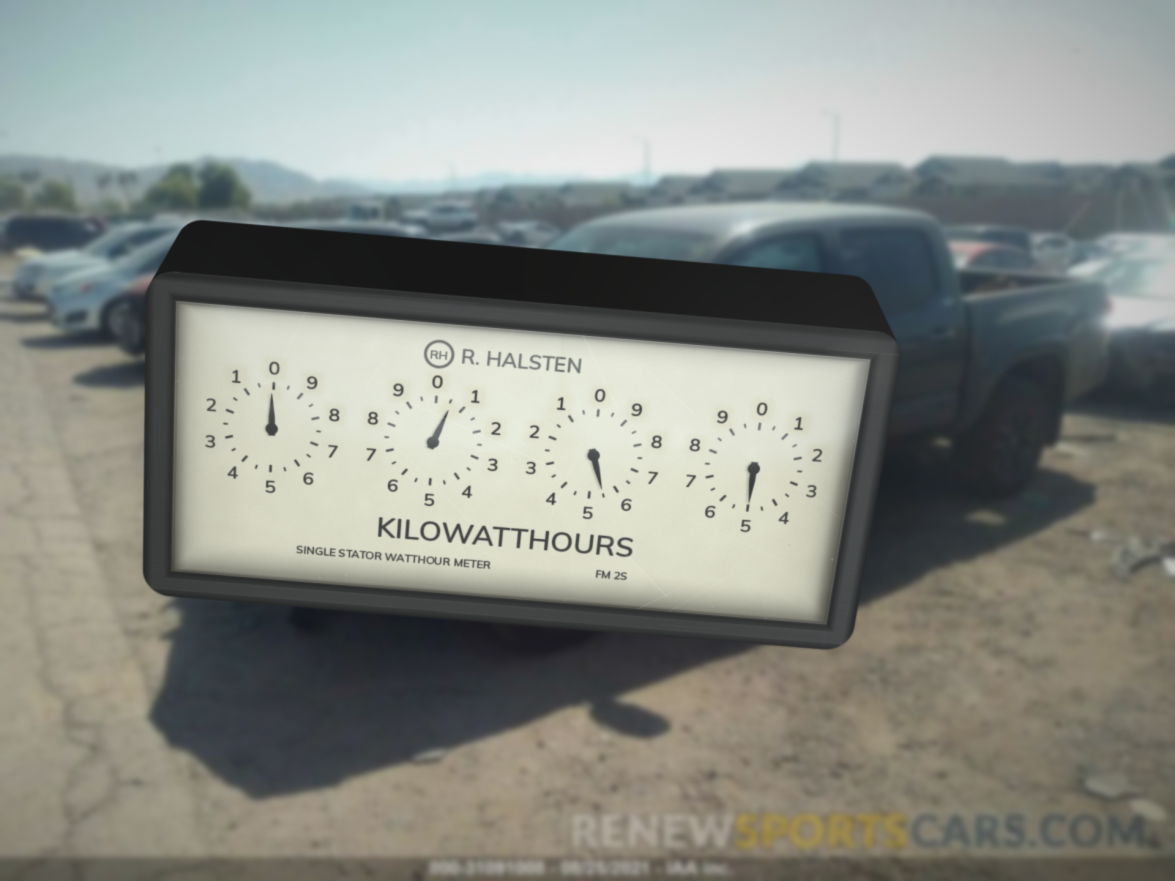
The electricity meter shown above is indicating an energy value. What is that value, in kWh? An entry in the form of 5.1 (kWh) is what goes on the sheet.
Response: 55 (kWh)
